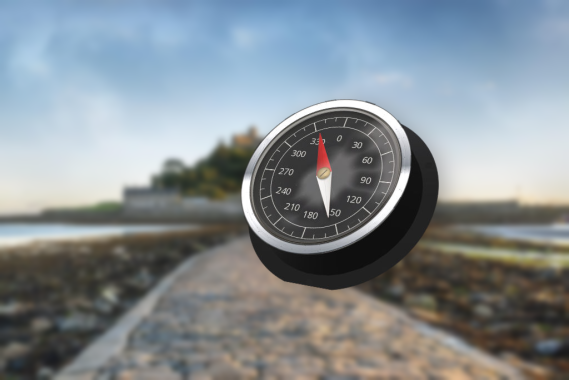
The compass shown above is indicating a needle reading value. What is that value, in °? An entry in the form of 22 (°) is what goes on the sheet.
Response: 335 (°)
